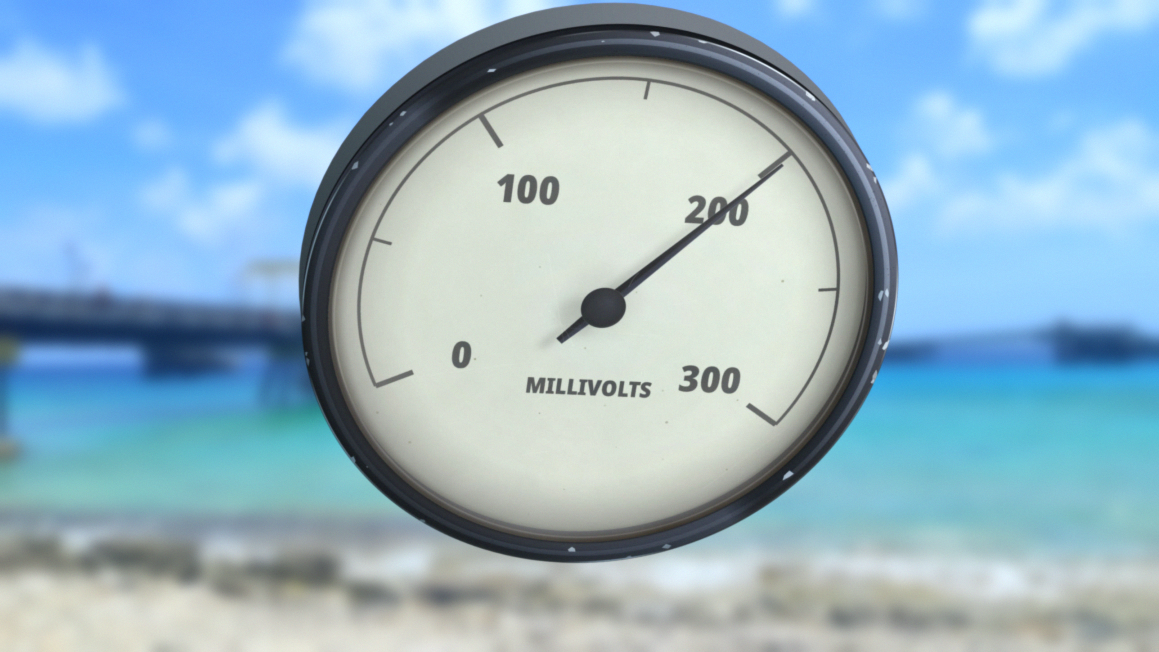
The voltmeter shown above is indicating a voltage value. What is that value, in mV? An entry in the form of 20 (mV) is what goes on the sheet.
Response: 200 (mV)
